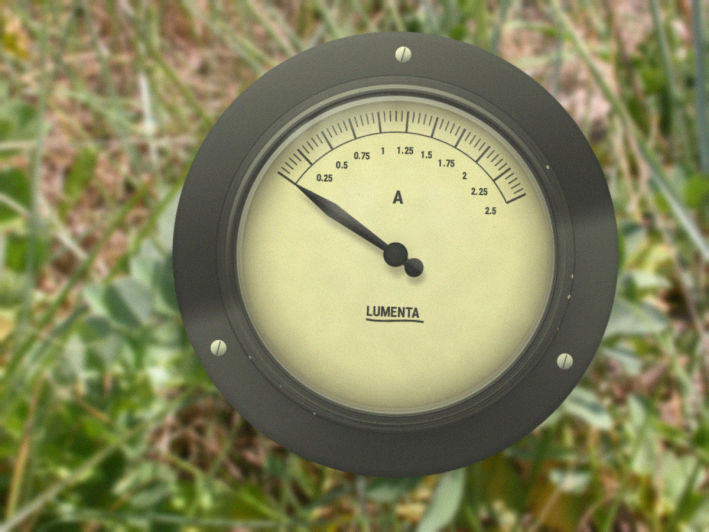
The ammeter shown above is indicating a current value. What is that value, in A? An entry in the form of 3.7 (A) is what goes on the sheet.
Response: 0 (A)
